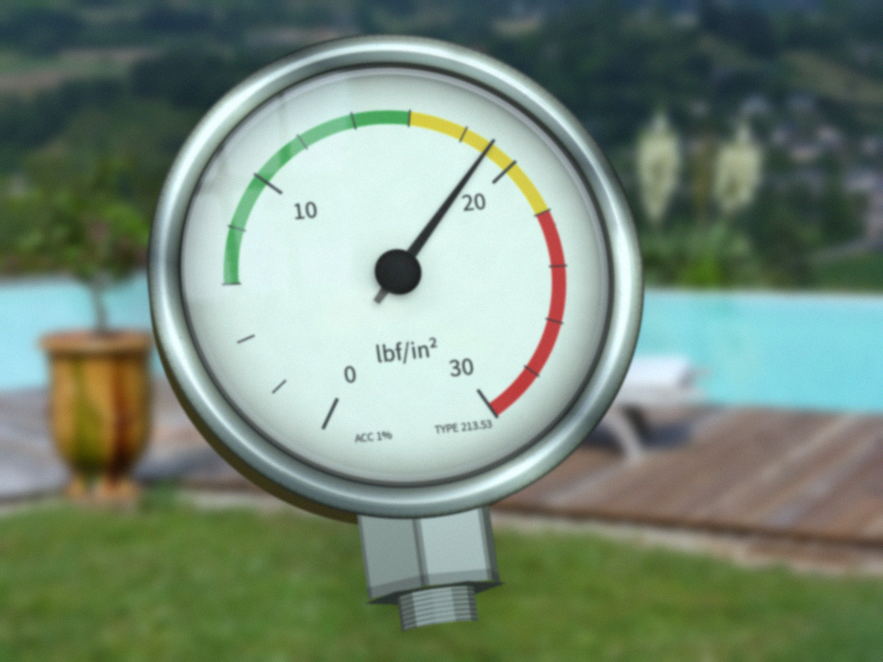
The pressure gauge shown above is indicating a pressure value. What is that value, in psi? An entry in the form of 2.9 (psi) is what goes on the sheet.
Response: 19 (psi)
